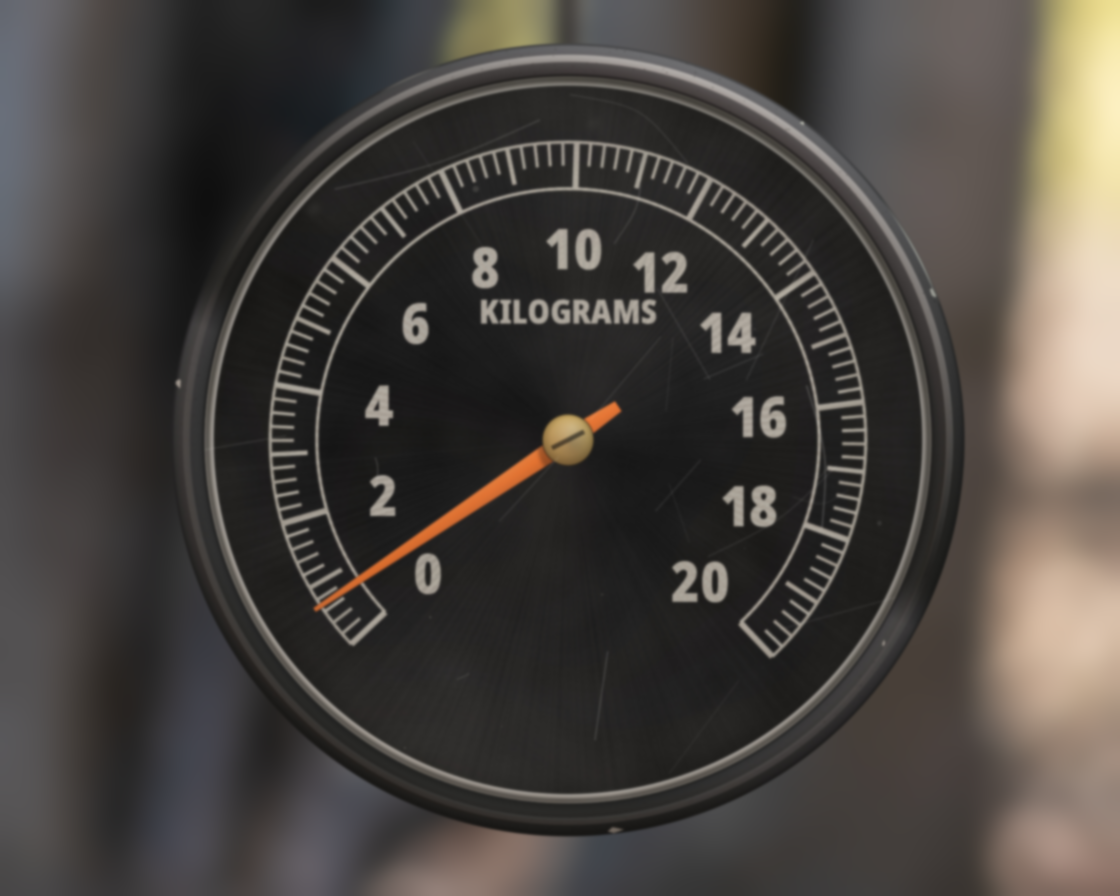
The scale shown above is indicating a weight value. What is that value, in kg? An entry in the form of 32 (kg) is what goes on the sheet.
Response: 0.7 (kg)
